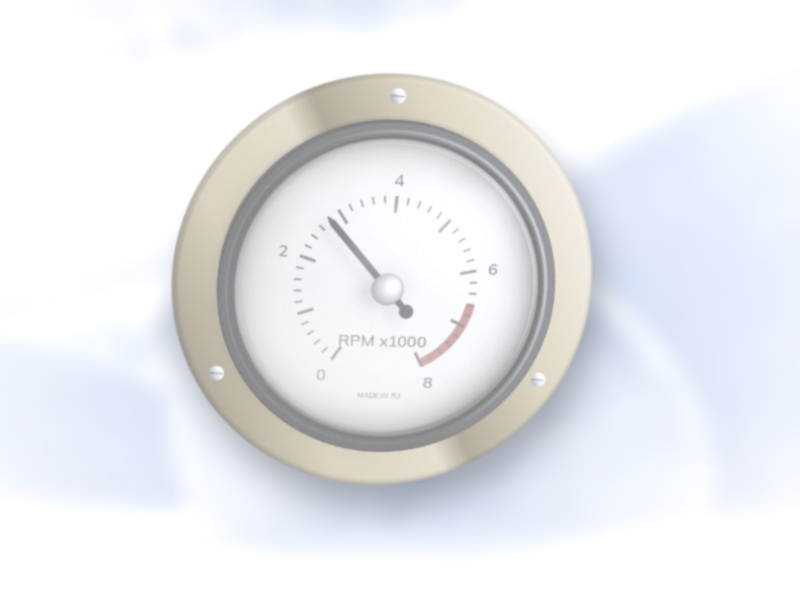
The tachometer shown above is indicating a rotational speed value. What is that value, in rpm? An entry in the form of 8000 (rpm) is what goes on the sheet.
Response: 2800 (rpm)
